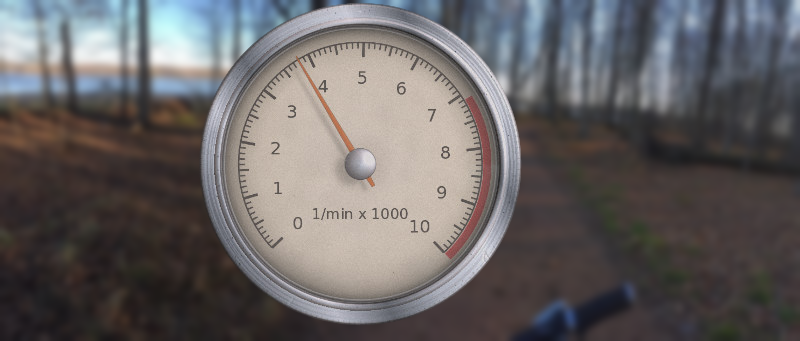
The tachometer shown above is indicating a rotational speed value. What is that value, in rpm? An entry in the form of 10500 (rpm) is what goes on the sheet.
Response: 3800 (rpm)
